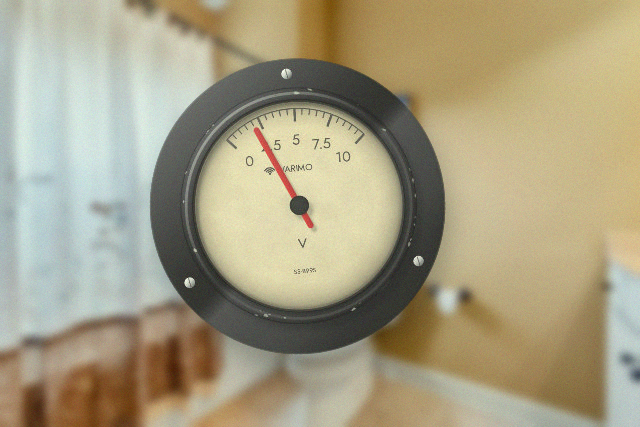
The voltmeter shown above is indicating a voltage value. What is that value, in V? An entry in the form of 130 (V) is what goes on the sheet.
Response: 2 (V)
